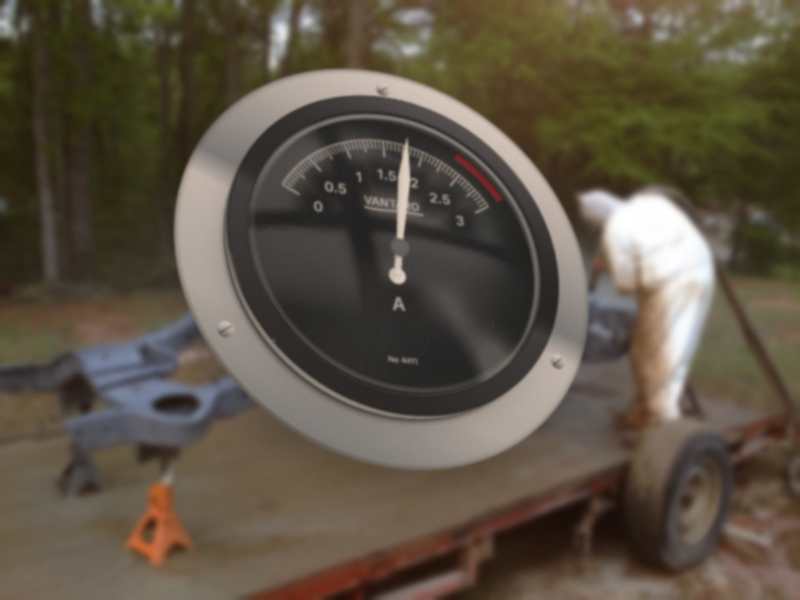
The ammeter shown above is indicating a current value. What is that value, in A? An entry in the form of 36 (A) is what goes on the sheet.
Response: 1.75 (A)
